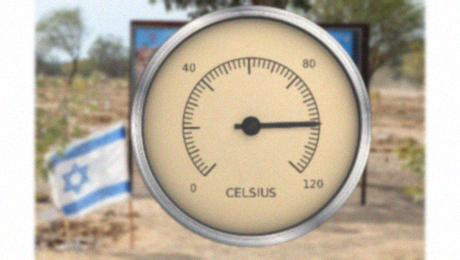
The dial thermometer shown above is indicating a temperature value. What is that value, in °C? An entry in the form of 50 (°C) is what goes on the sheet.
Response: 100 (°C)
